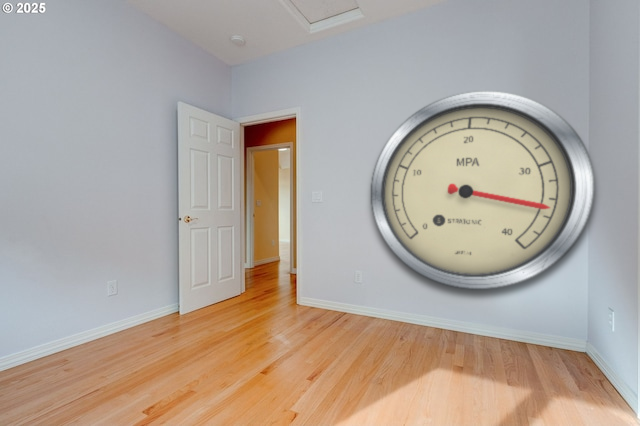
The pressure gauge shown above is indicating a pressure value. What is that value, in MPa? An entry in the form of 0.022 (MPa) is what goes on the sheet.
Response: 35 (MPa)
